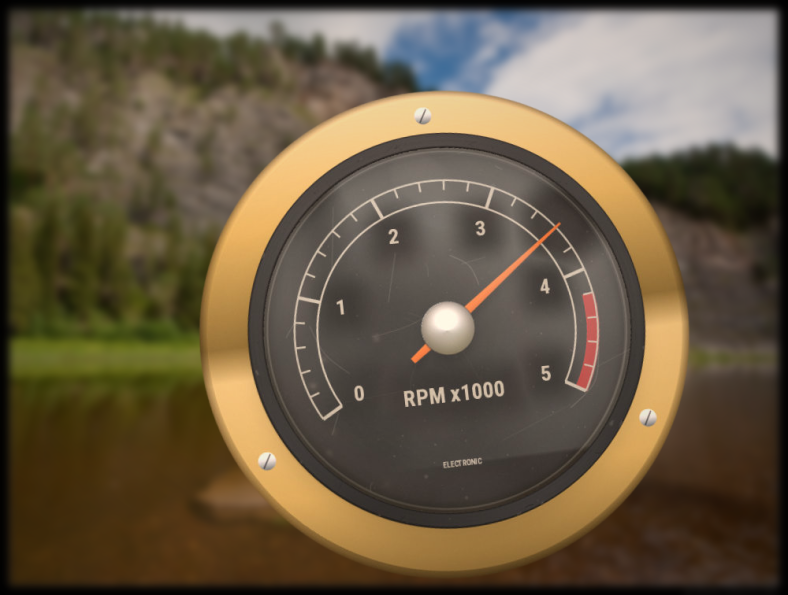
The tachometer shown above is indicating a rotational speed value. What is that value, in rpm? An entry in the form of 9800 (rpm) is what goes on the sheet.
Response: 3600 (rpm)
